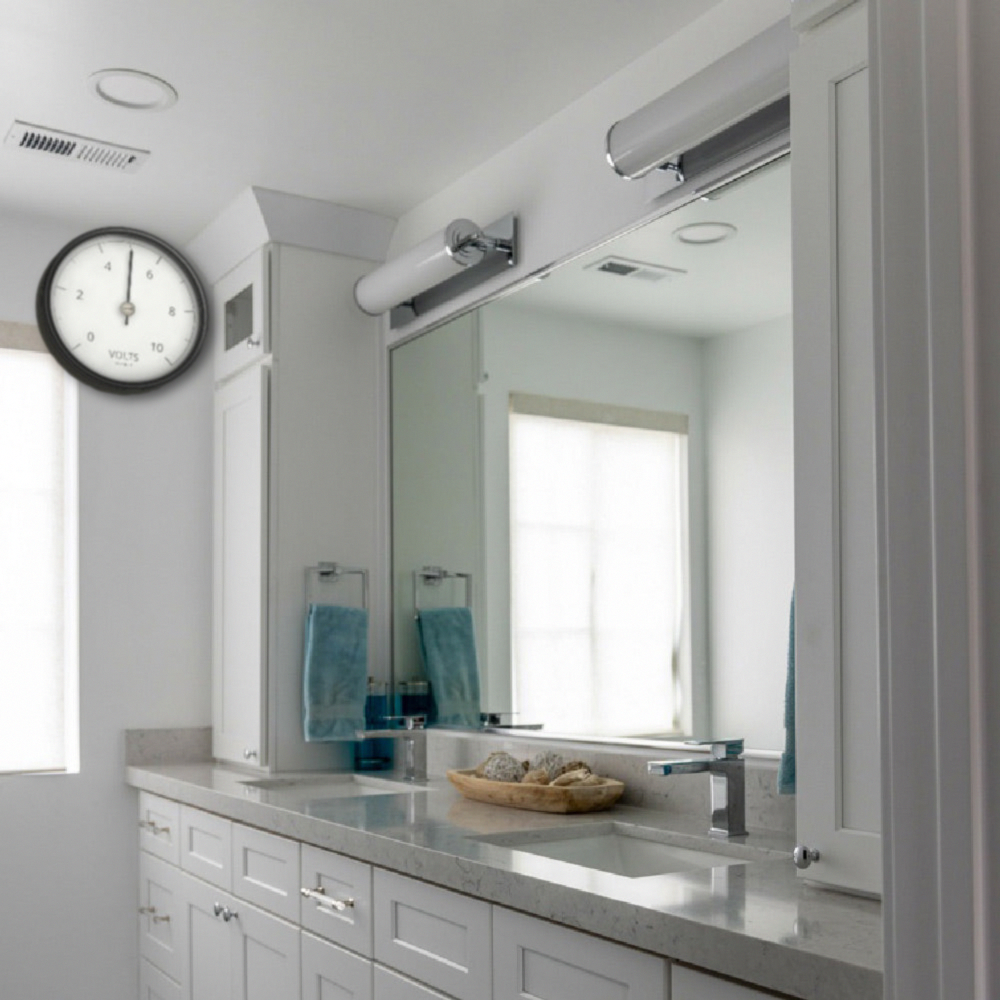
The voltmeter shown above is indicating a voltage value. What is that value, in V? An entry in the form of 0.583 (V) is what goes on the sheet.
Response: 5 (V)
